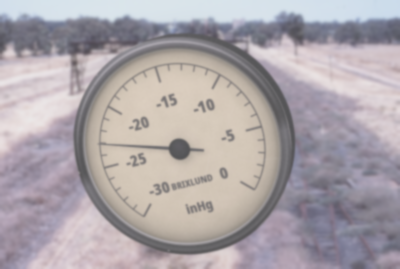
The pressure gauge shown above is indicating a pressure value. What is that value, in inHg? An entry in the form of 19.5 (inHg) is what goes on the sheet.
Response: -23 (inHg)
